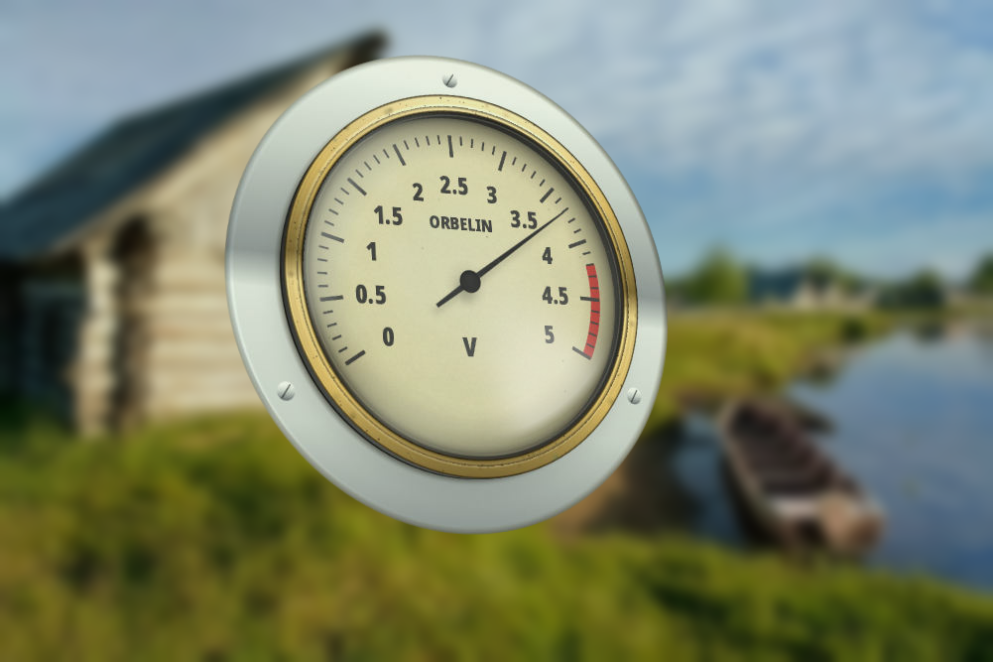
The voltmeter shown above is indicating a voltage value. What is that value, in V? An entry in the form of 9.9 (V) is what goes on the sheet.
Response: 3.7 (V)
